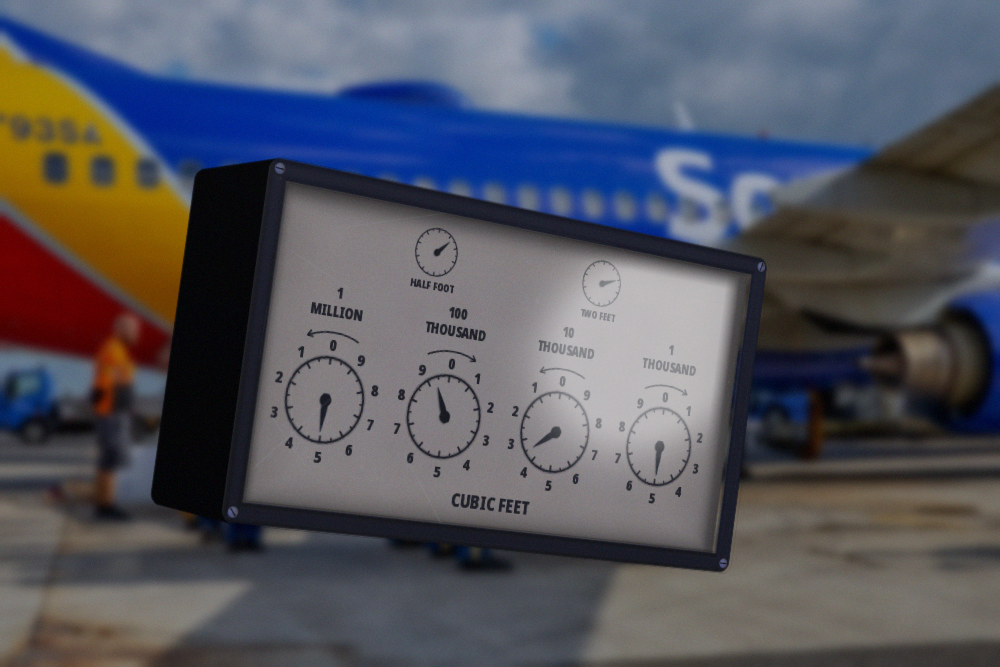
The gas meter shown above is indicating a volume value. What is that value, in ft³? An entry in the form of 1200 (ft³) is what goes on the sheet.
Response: 493500 (ft³)
